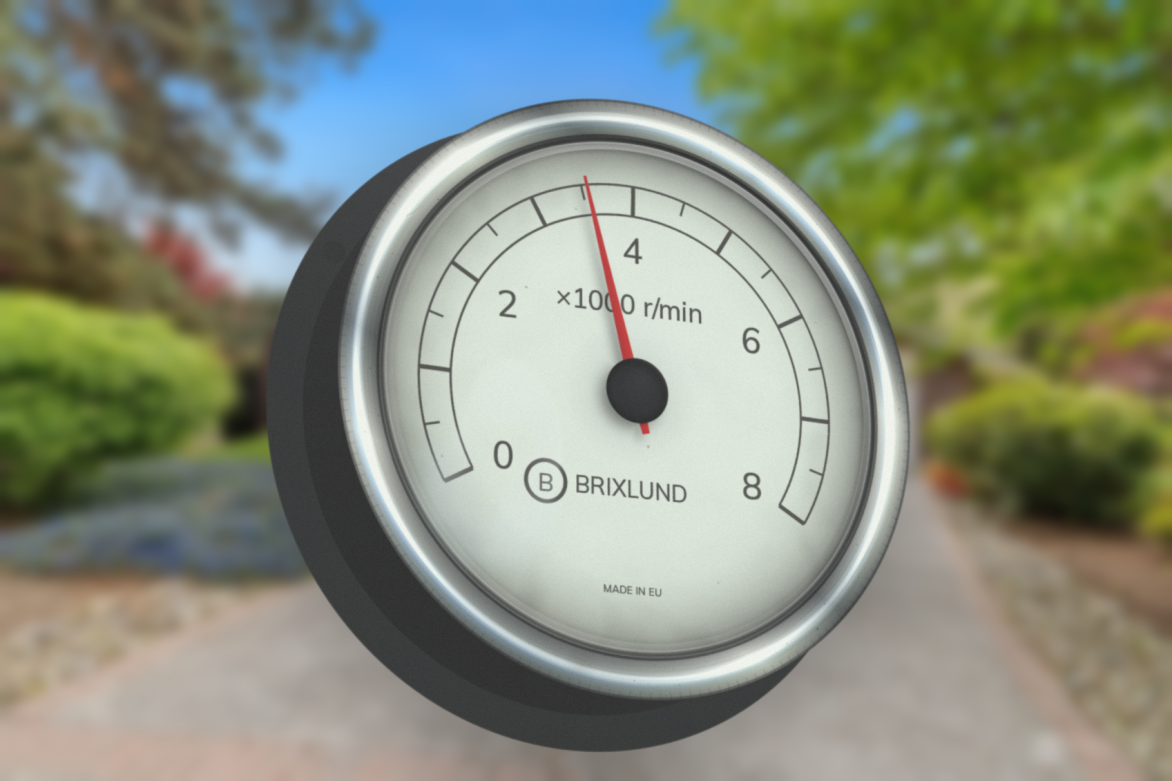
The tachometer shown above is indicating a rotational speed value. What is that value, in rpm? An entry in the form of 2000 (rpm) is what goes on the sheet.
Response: 3500 (rpm)
